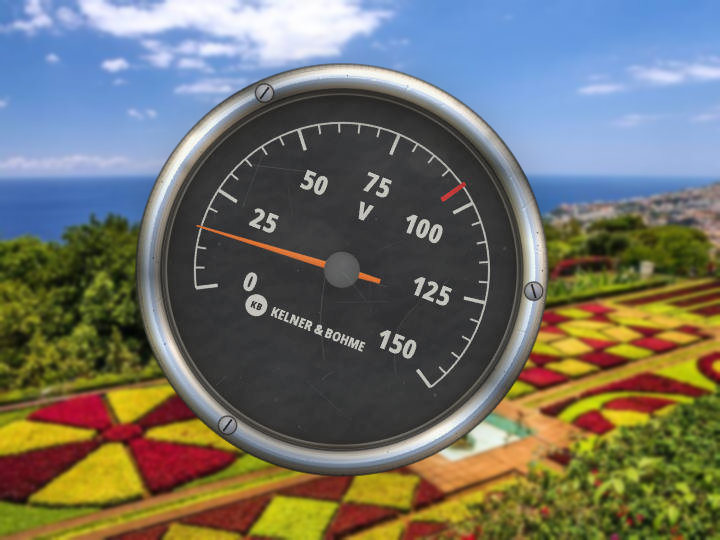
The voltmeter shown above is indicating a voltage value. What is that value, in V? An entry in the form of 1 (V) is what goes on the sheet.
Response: 15 (V)
